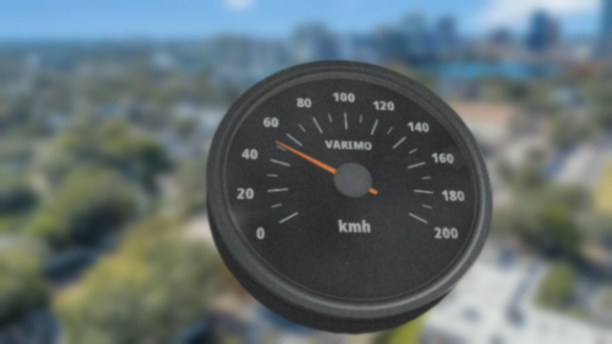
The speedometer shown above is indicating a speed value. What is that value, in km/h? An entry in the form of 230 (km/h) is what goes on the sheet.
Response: 50 (km/h)
